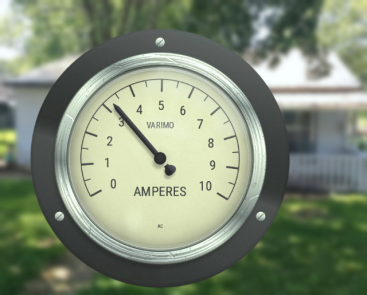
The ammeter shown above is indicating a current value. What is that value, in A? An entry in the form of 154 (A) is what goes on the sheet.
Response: 3.25 (A)
